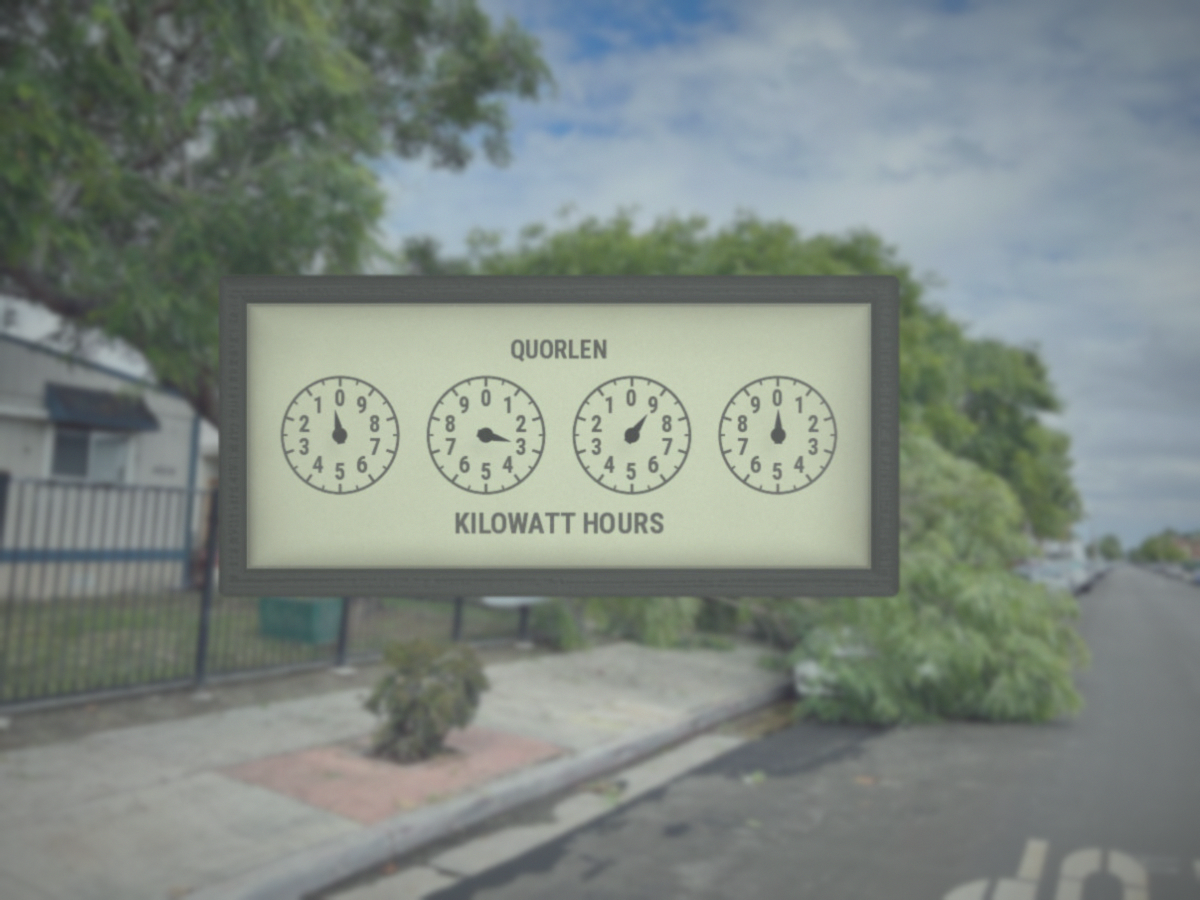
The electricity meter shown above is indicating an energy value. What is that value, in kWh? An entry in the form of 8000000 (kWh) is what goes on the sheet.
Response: 290 (kWh)
